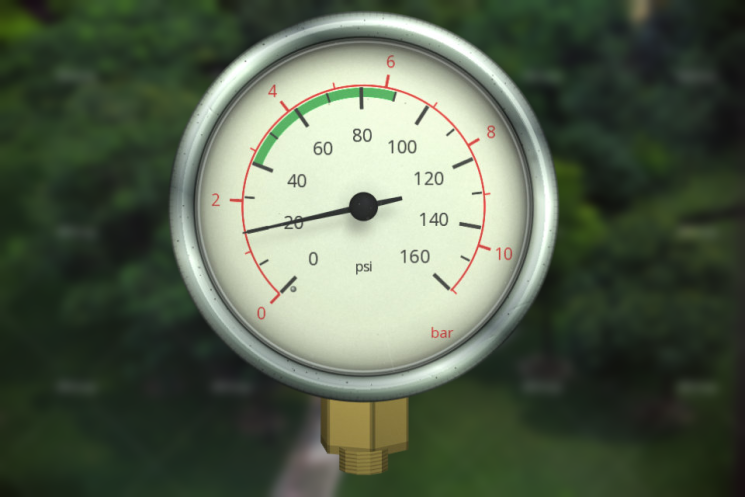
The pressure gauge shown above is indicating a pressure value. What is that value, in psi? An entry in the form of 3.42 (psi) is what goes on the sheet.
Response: 20 (psi)
